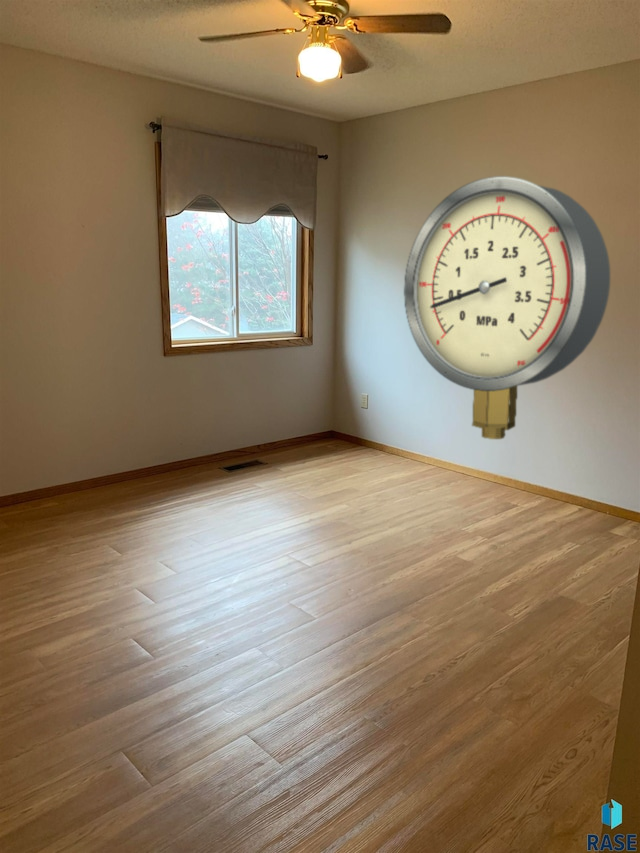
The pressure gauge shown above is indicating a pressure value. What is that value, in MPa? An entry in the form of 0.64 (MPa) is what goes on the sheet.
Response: 0.4 (MPa)
